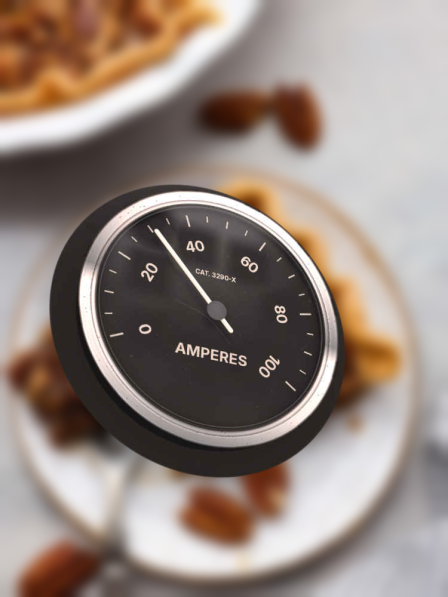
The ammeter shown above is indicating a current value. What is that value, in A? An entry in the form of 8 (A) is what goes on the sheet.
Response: 30 (A)
